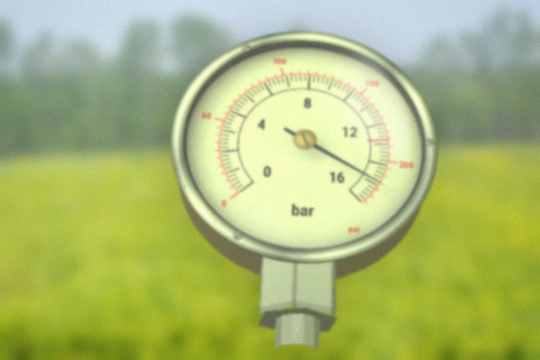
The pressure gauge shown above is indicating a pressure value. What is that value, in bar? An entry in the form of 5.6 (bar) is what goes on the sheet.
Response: 15 (bar)
